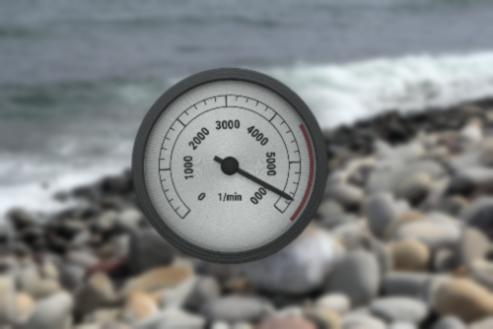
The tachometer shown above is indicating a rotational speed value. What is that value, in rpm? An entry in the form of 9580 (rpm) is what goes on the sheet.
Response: 5700 (rpm)
